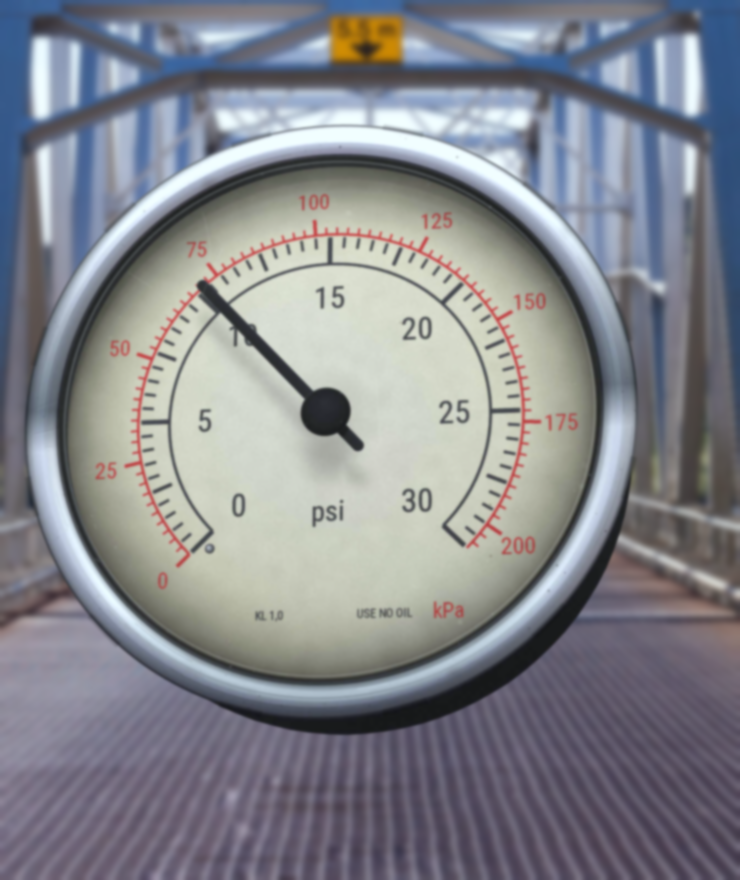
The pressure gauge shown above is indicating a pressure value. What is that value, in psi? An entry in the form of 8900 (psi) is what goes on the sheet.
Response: 10.25 (psi)
